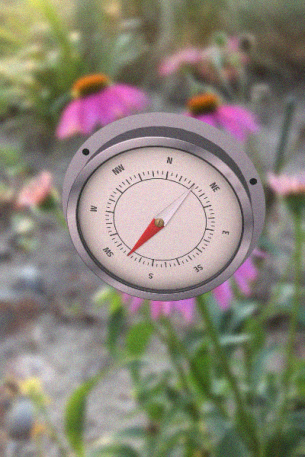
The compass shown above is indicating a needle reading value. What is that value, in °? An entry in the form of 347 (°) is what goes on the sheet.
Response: 210 (°)
